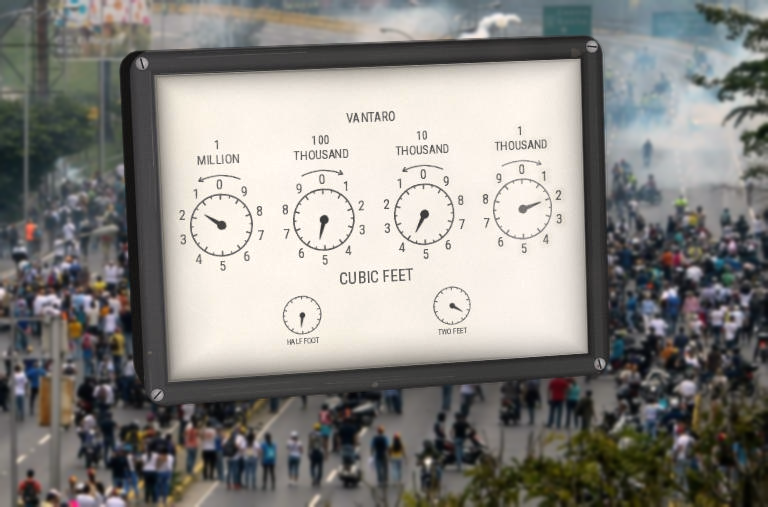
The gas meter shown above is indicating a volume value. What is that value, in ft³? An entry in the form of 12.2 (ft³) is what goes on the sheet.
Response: 154200 (ft³)
